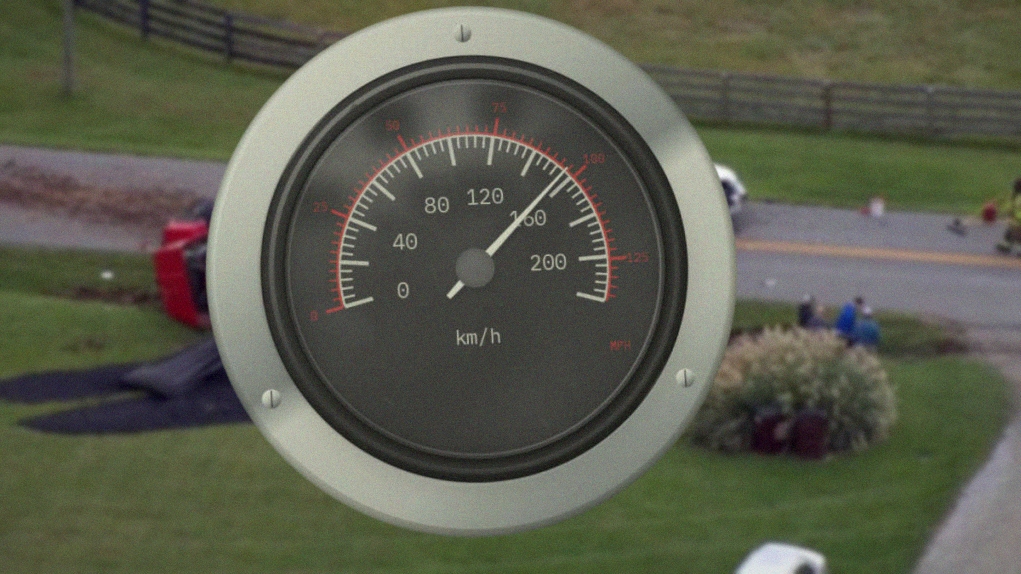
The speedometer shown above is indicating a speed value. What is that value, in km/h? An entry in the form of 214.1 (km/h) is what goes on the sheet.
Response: 156 (km/h)
